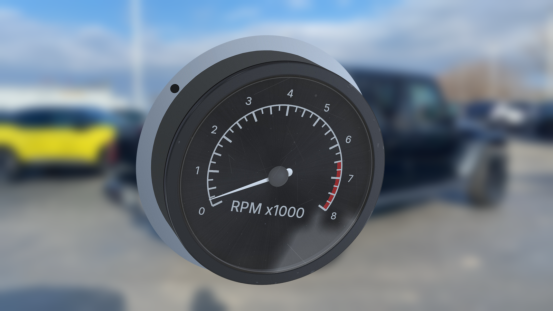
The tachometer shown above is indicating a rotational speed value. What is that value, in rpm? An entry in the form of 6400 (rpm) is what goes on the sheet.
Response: 250 (rpm)
